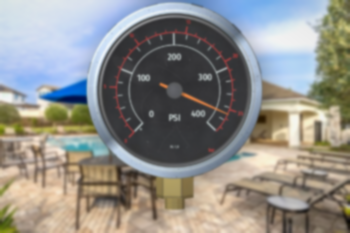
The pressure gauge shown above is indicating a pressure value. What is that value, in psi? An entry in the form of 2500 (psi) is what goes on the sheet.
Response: 370 (psi)
